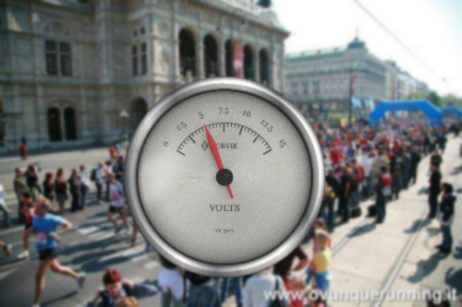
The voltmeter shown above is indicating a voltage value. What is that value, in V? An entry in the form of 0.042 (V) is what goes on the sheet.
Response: 5 (V)
